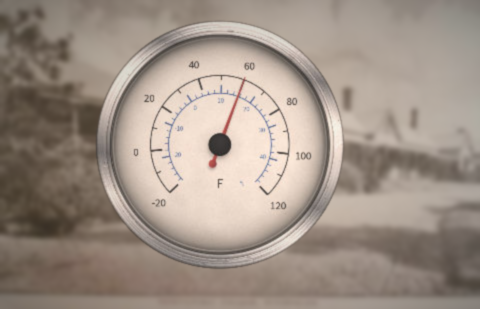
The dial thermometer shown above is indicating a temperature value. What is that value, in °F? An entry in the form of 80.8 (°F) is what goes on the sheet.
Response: 60 (°F)
